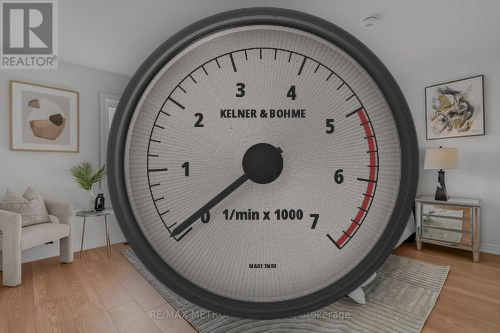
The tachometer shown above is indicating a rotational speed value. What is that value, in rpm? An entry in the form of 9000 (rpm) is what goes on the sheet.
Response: 100 (rpm)
